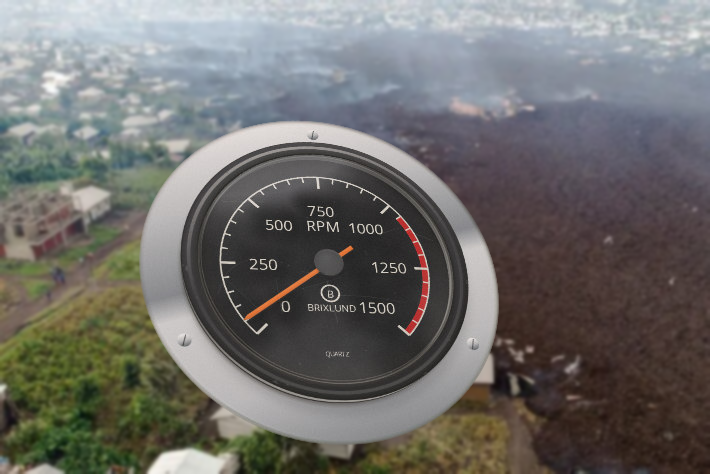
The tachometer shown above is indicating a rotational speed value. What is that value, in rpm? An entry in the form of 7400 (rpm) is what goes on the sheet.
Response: 50 (rpm)
